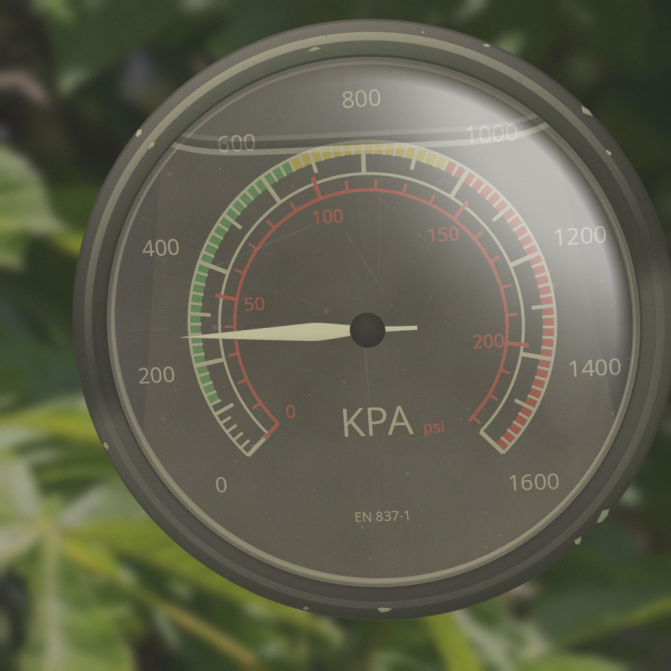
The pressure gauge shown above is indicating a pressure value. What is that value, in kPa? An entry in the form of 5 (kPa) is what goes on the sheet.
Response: 260 (kPa)
